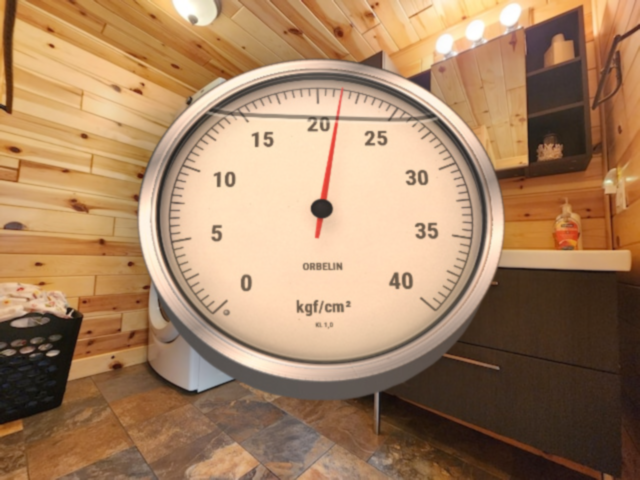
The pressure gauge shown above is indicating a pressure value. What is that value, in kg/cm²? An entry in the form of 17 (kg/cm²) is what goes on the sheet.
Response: 21.5 (kg/cm²)
